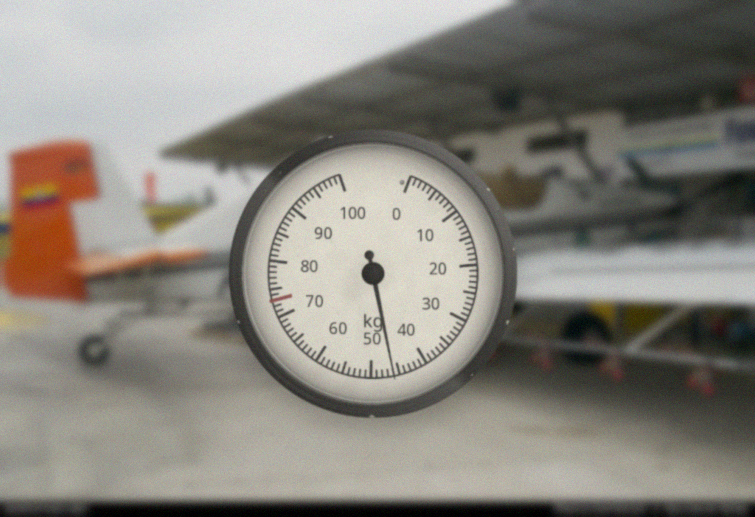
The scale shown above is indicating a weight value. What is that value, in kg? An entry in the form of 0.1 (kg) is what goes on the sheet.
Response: 46 (kg)
